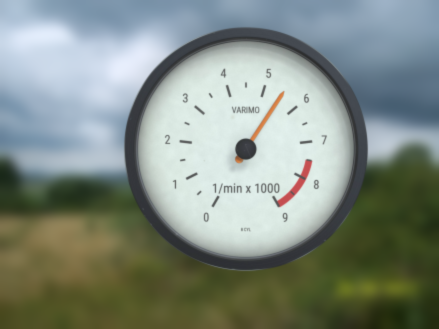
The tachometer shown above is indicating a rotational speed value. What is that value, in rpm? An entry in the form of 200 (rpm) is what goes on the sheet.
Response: 5500 (rpm)
